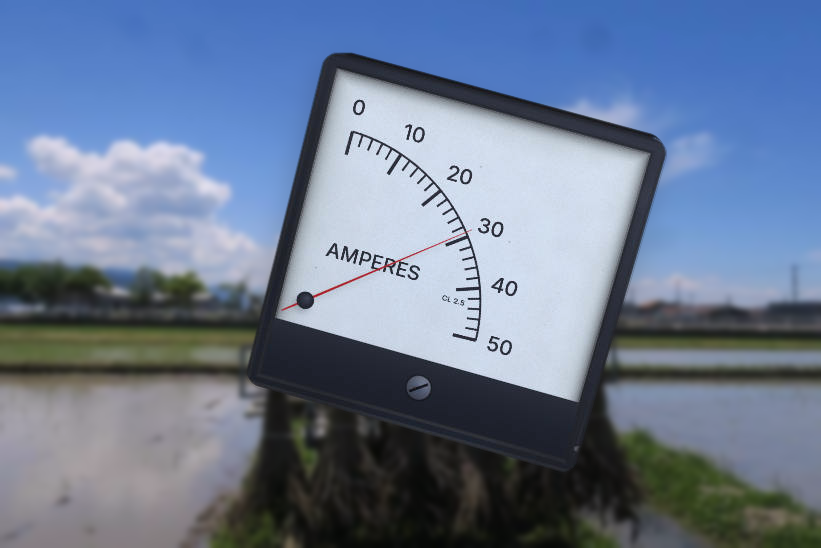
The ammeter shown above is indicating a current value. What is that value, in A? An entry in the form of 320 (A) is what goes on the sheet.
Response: 29 (A)
